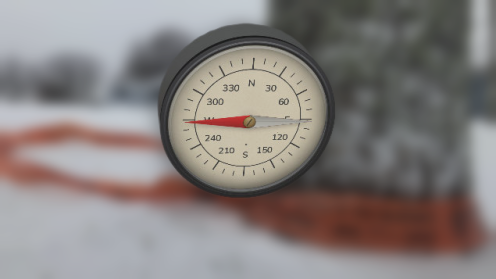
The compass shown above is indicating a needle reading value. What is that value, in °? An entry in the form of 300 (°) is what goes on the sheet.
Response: 270 (°)
